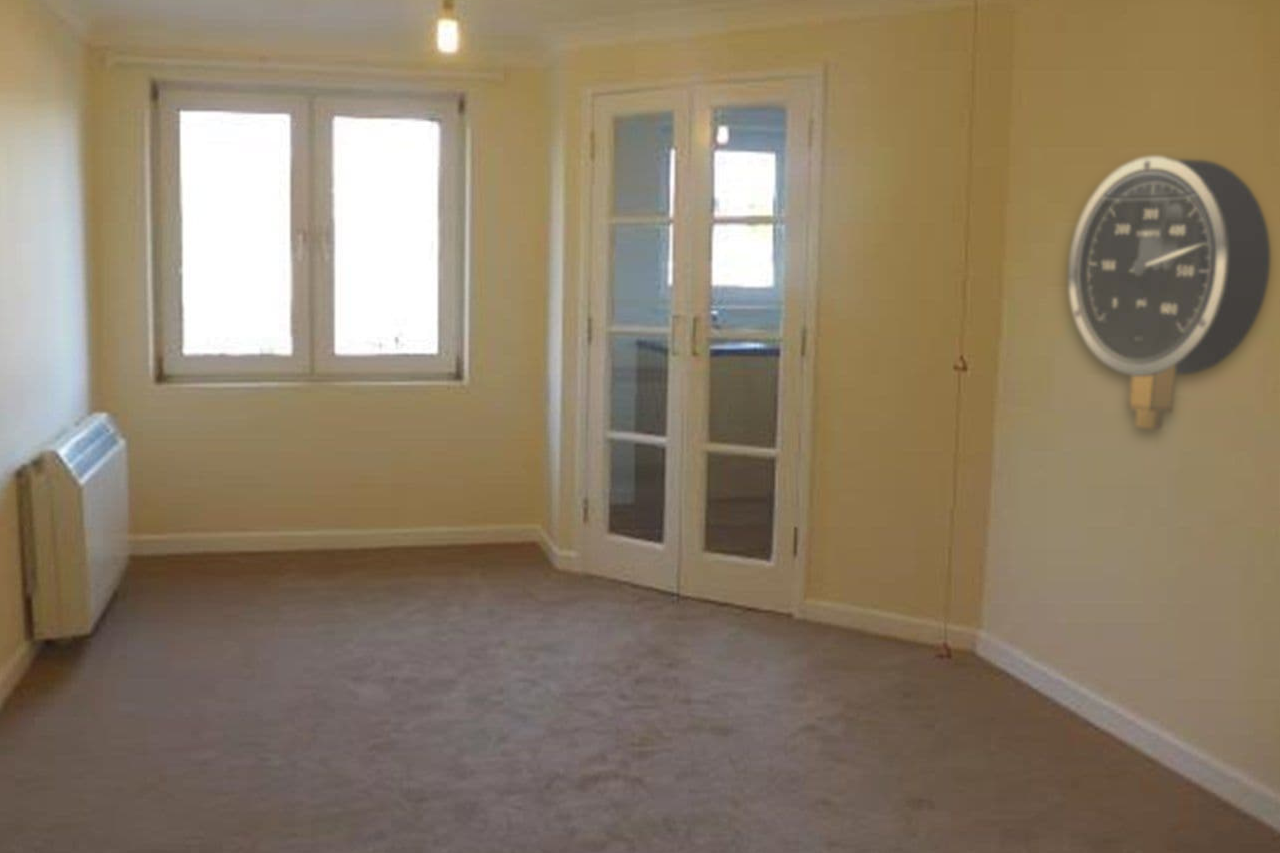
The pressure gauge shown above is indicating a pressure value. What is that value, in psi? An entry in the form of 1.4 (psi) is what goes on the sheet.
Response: 460 (psi)
